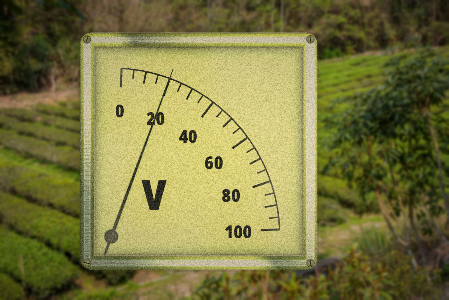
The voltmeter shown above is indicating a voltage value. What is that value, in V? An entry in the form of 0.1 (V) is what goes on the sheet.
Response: 20 (V)
